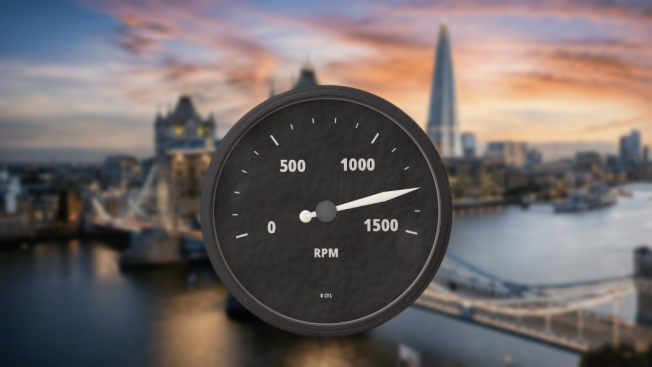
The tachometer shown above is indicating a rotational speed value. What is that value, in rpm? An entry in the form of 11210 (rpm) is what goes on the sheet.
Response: 1300 (rpm)
